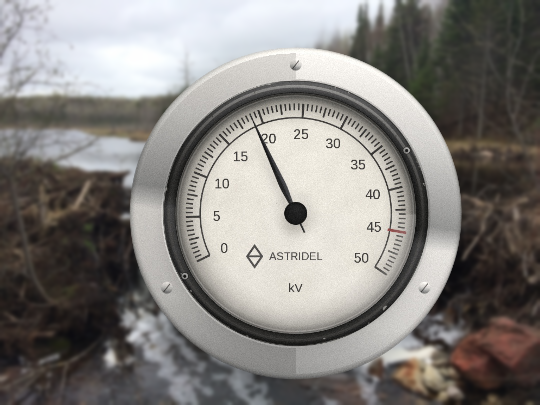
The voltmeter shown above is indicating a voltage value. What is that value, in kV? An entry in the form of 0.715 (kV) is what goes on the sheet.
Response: 19 (kV)
